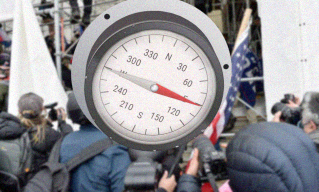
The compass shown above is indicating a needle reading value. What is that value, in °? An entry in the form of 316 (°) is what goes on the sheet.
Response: 90 (°)
